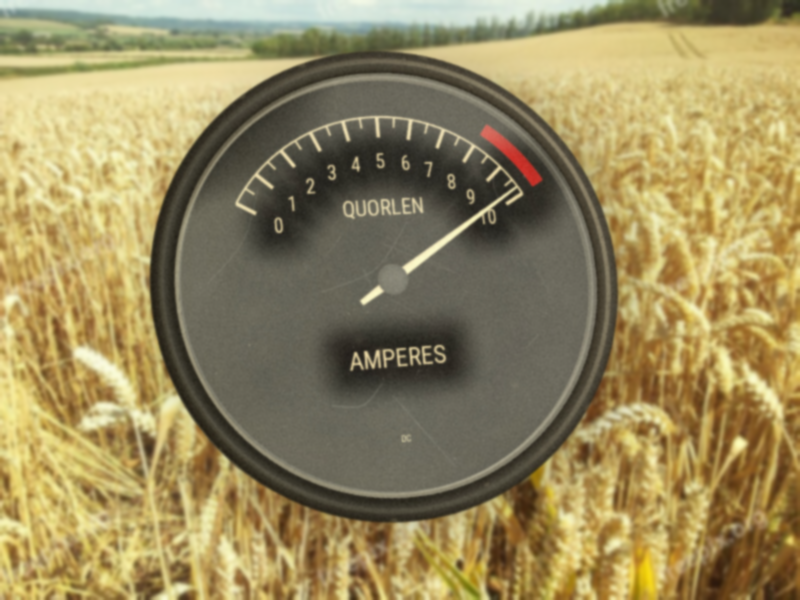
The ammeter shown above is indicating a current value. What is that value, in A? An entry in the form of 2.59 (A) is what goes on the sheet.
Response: 9.75 (A)
